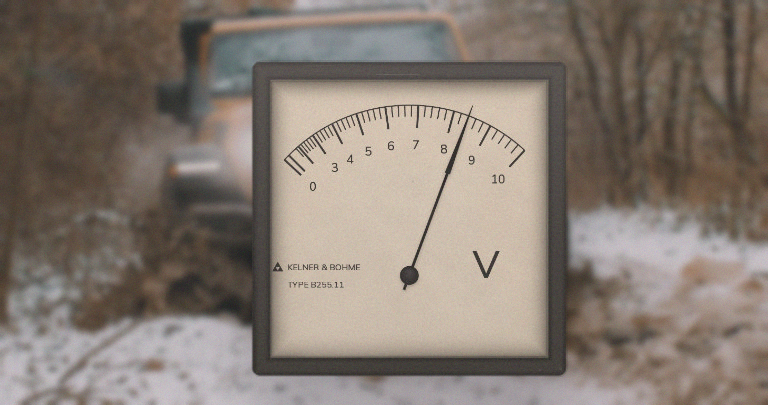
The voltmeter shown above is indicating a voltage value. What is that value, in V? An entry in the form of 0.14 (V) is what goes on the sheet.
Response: 8.4 (V)
